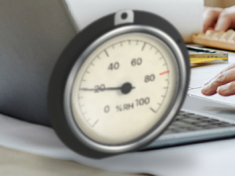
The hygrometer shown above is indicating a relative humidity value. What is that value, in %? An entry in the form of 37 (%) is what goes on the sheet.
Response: 20 (%)
